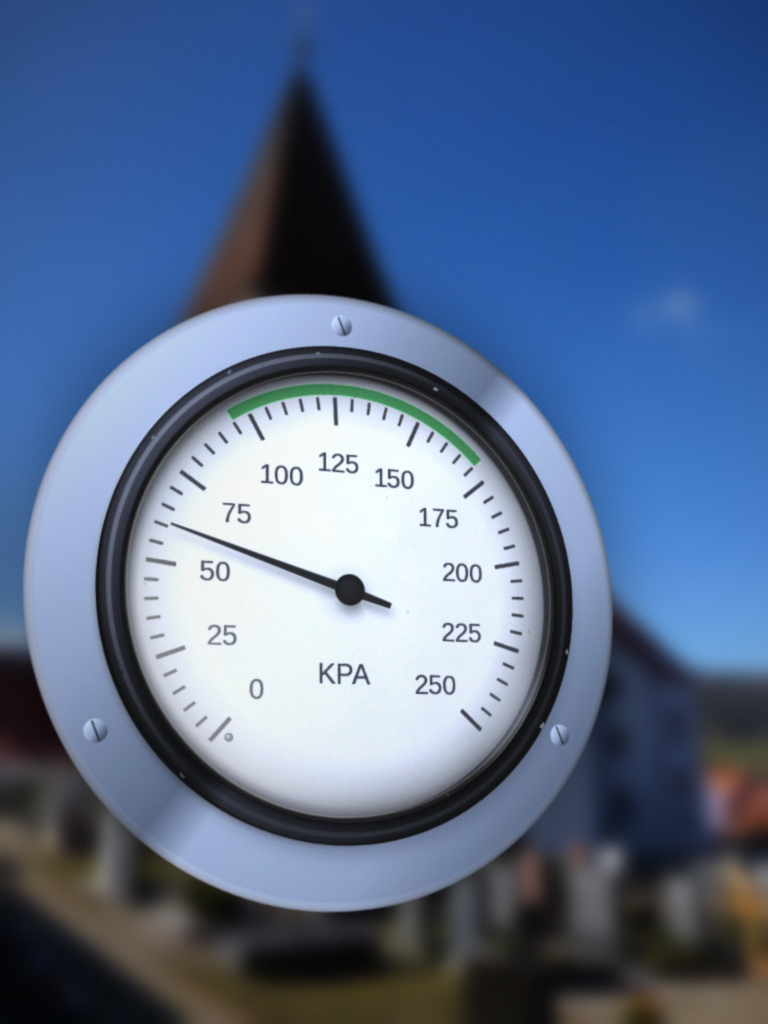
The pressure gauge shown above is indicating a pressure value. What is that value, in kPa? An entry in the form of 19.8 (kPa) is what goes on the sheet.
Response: 60 (kPa)
